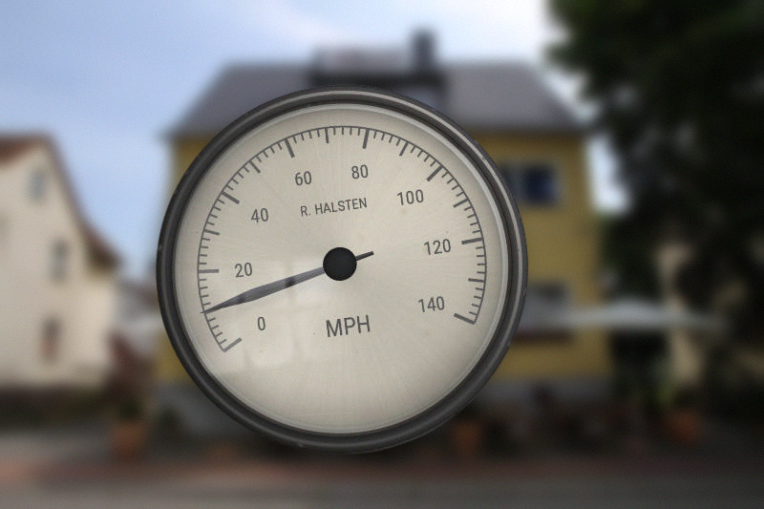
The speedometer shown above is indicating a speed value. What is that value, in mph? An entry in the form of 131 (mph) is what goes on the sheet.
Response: 10 (mph)
